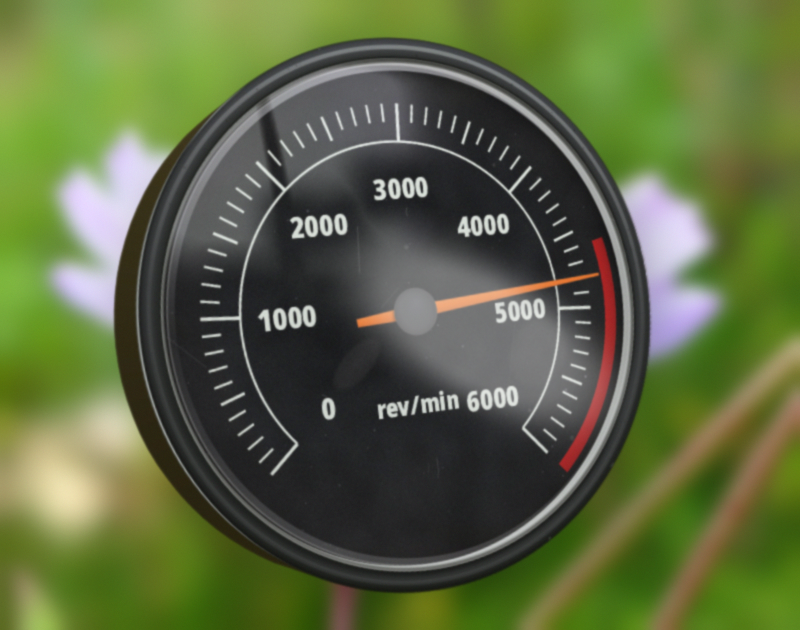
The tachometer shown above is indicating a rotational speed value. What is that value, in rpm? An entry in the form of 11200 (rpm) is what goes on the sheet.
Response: 4800 (rpm)
